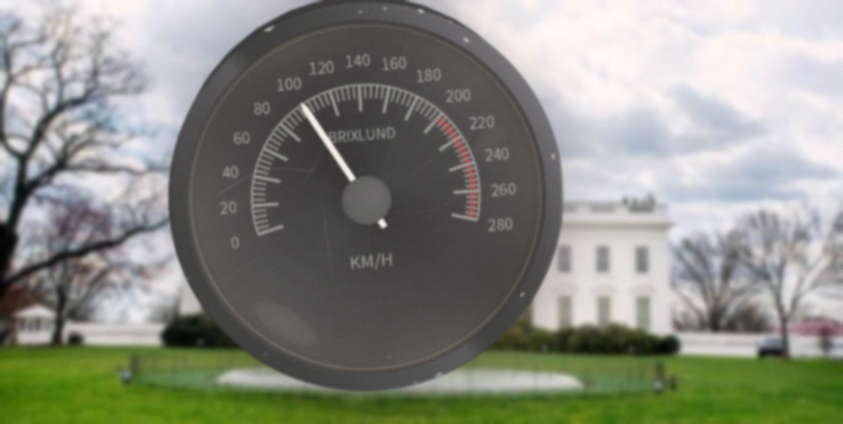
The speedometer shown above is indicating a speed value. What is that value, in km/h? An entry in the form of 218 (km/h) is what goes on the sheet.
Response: 100 (km/h)
